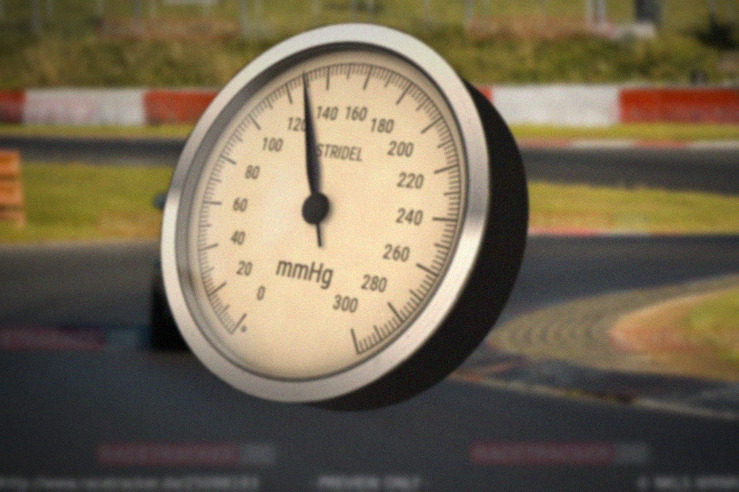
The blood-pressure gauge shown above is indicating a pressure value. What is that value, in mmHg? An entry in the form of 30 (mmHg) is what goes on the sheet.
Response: 130 (mmHg)
